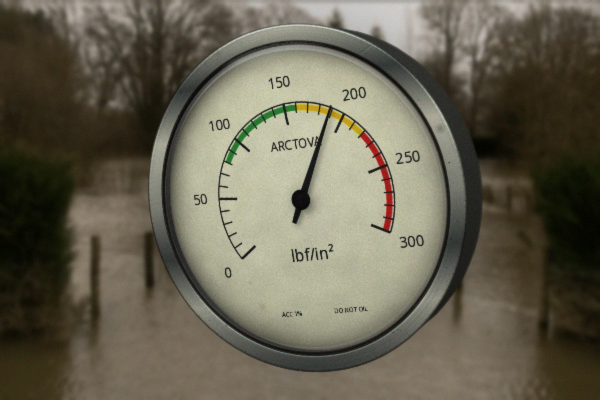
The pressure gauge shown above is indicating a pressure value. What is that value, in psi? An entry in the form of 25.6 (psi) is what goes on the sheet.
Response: 190 (psi)
